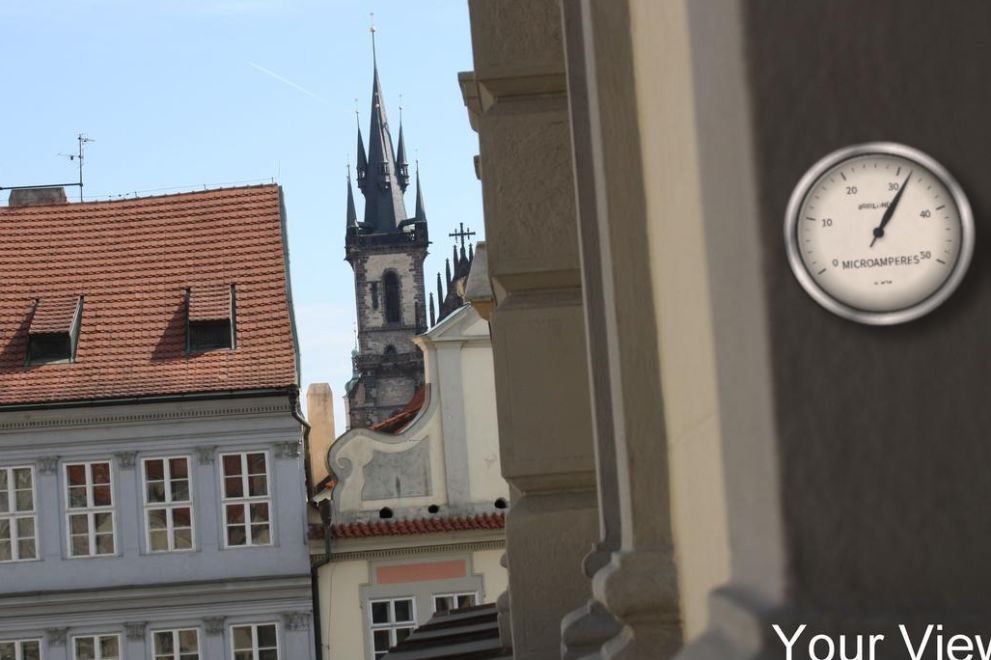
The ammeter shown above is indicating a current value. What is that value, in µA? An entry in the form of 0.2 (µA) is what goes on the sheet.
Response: 32 (µA)
